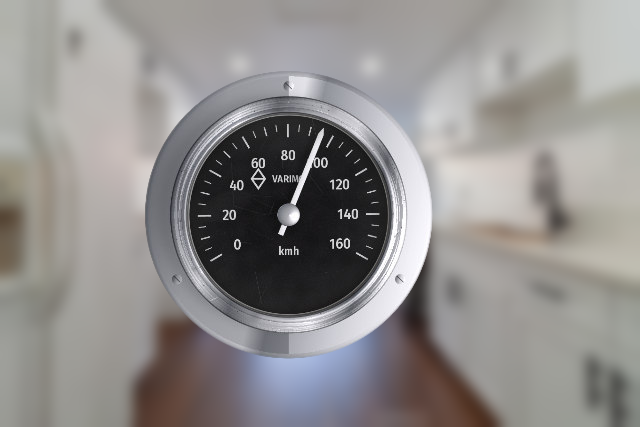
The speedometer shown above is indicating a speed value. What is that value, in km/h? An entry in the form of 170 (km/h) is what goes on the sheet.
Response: 95 (km/h)
